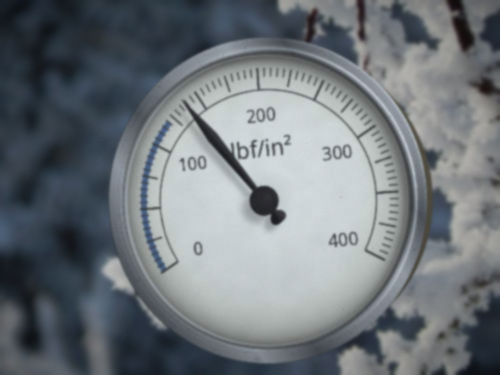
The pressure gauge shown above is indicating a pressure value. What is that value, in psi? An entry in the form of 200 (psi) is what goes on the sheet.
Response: 140 (psi)
